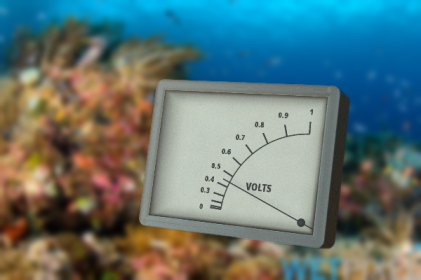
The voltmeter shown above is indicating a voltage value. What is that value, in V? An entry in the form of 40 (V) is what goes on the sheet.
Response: 0.45 (V)
